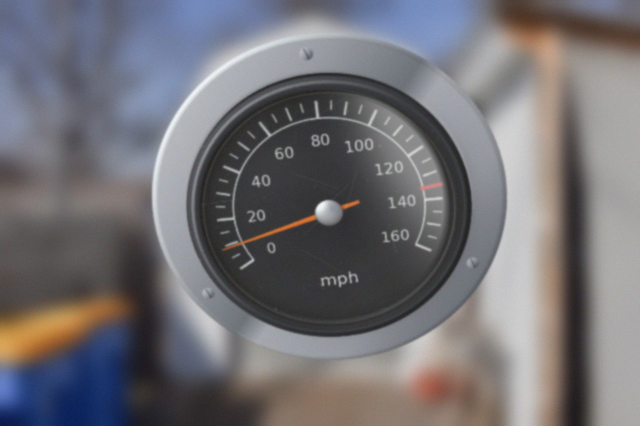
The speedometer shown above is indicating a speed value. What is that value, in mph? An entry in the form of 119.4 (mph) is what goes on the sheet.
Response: 10 (mph)
